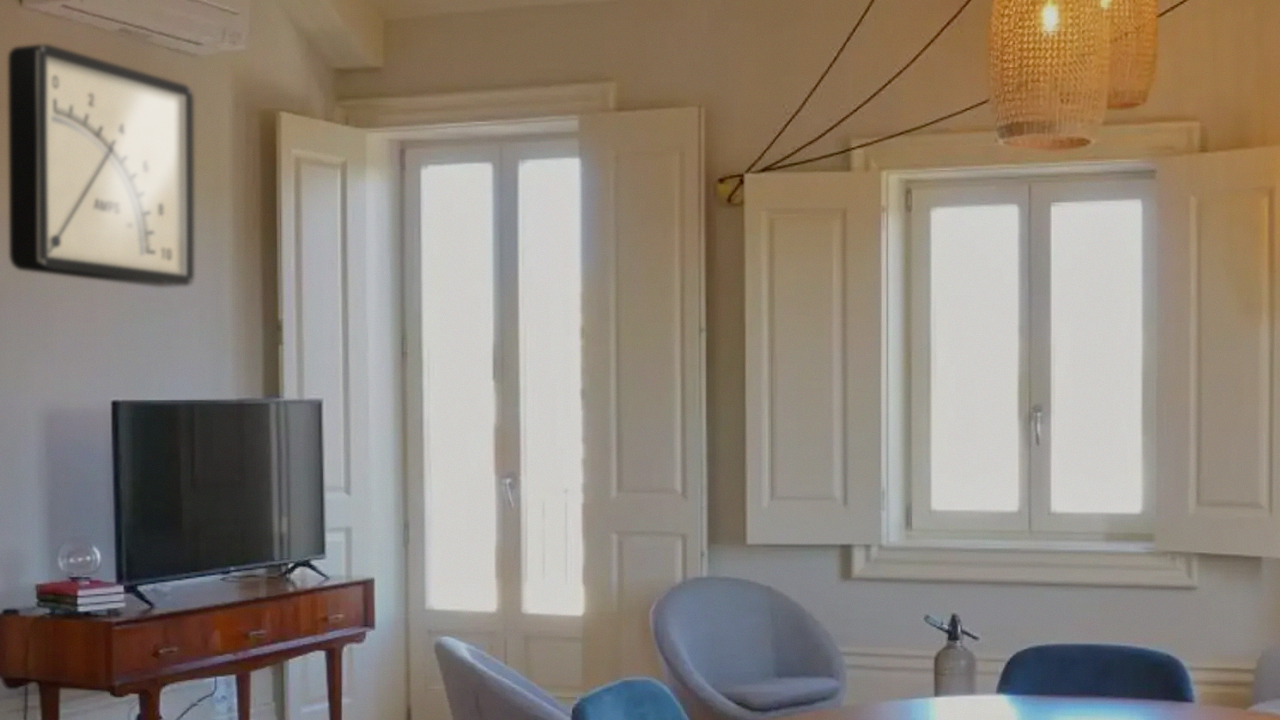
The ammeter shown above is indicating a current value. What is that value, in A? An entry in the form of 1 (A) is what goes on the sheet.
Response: 4 (A)
